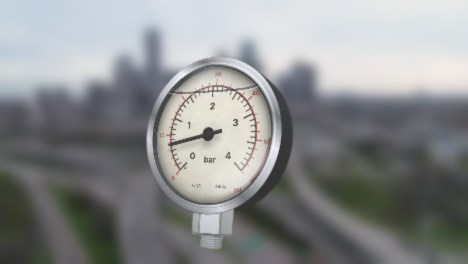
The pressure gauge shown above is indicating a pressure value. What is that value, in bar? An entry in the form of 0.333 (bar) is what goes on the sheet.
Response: 0.5 (bar)
